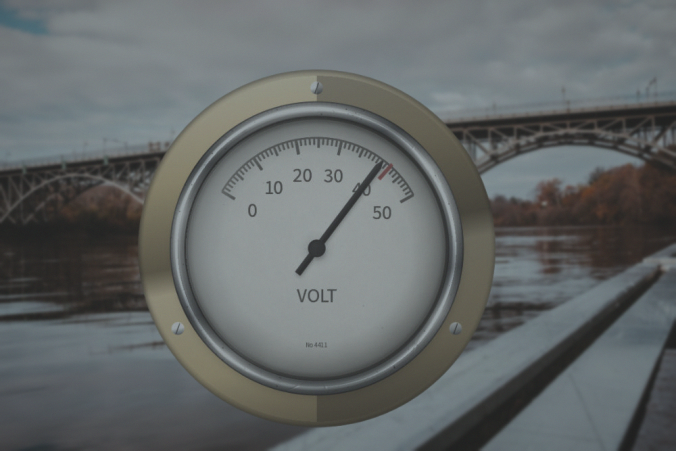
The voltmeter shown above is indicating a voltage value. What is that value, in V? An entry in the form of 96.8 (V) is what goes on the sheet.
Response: 40 (V)
